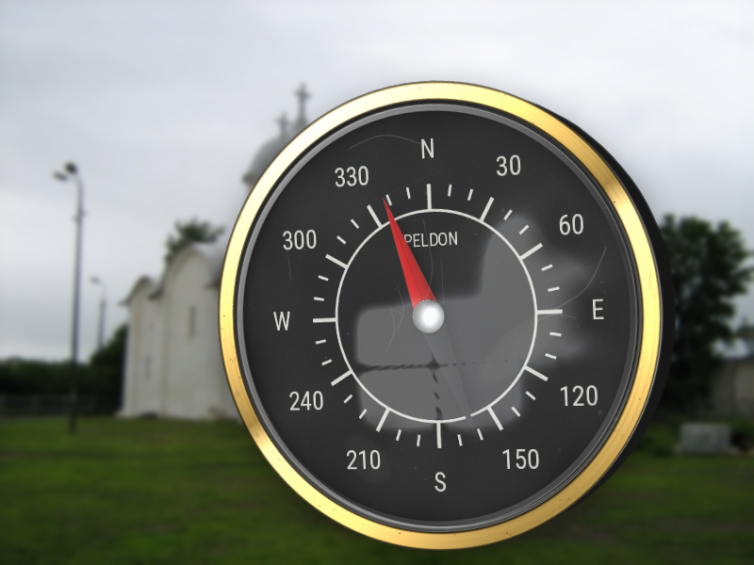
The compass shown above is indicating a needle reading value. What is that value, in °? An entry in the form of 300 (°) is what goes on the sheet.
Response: 340 (°)
